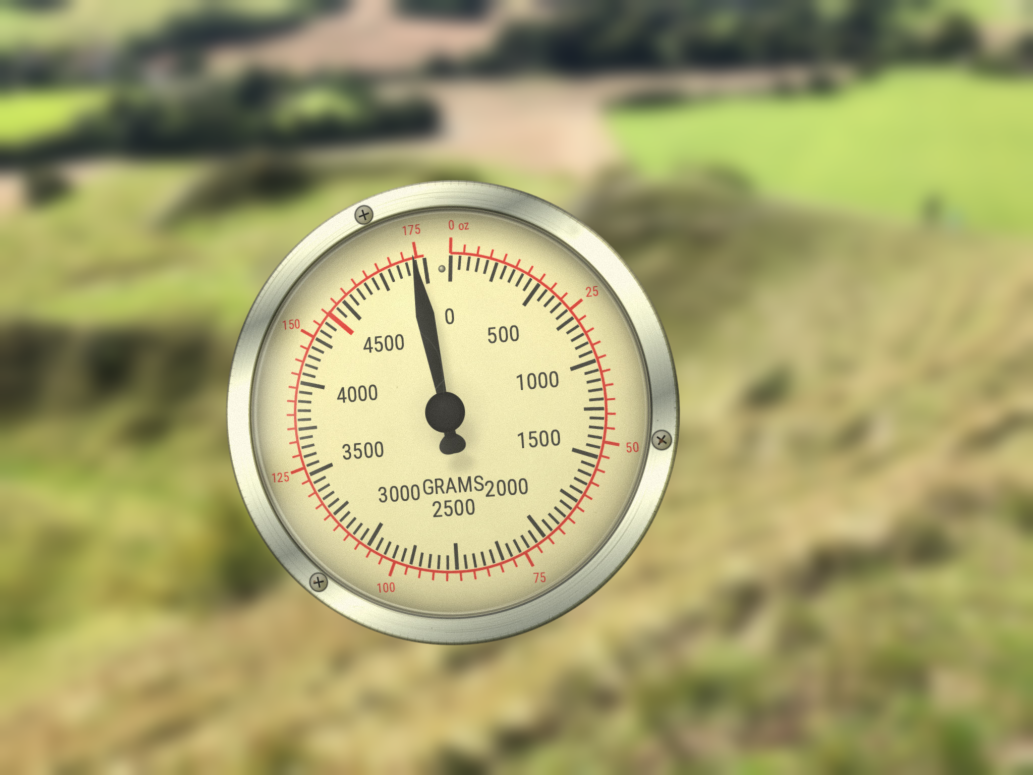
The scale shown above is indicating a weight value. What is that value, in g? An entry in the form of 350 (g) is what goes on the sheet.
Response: 4950 (g)
